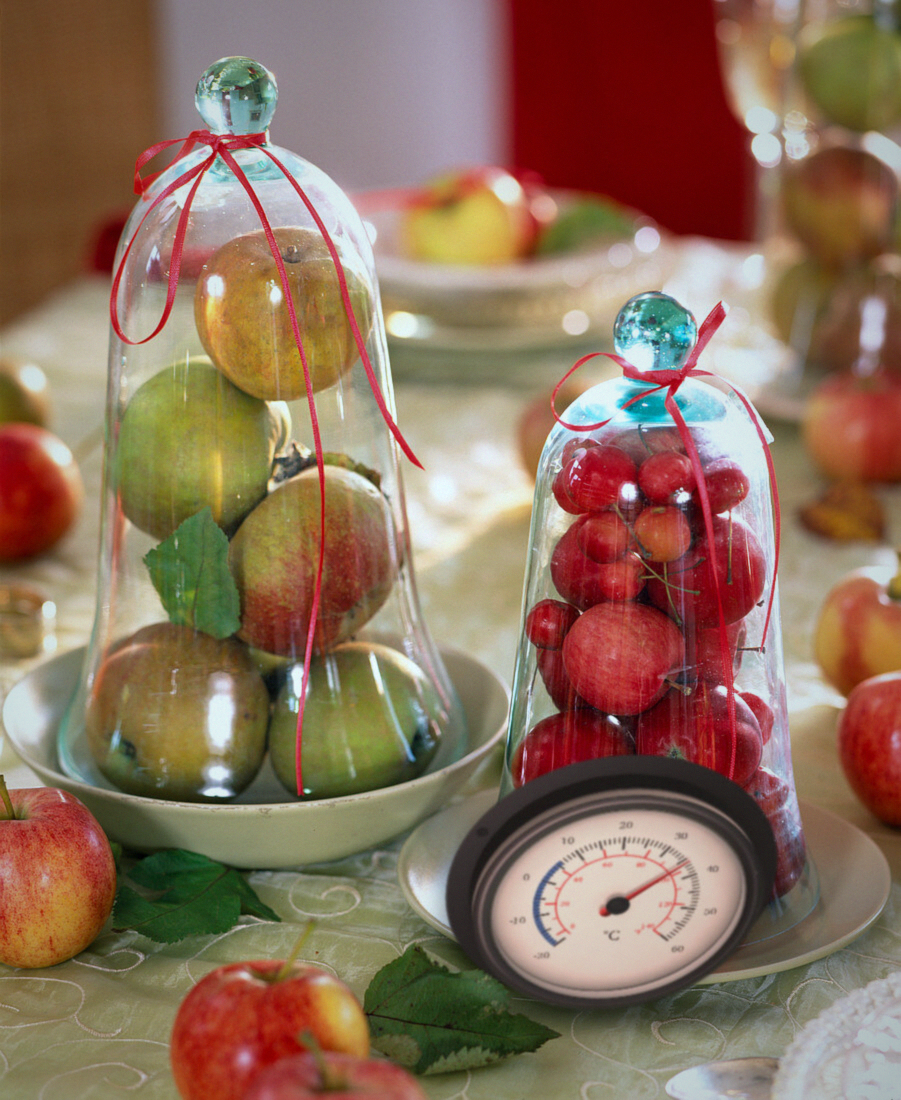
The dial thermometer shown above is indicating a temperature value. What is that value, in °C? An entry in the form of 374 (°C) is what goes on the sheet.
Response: 35 (°C)
